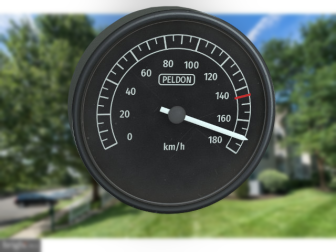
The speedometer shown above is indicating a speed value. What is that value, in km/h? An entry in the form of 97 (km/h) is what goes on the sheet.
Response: 170 (km/h)
